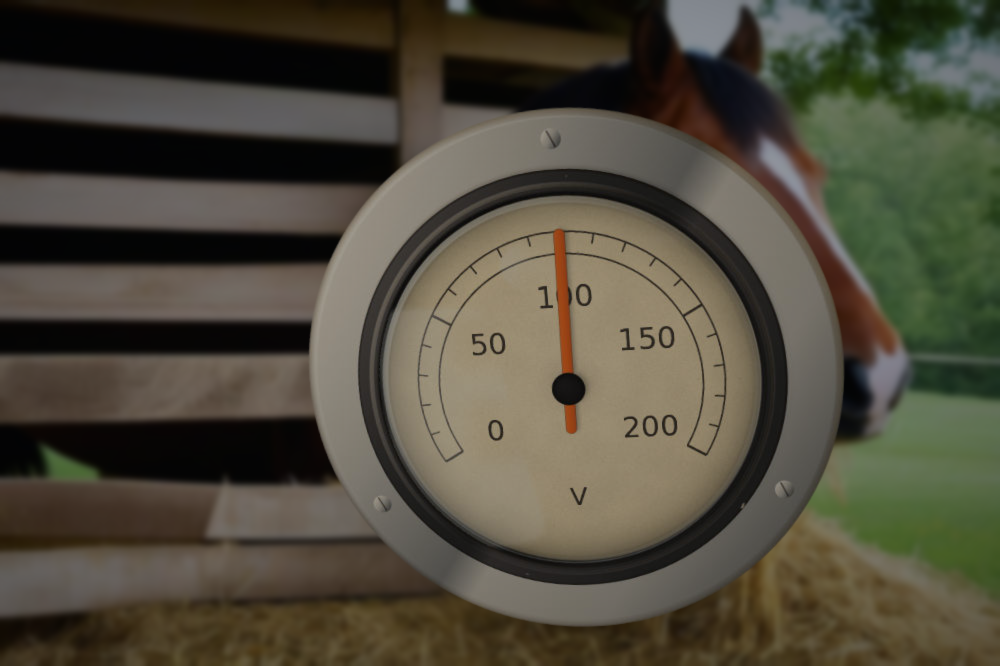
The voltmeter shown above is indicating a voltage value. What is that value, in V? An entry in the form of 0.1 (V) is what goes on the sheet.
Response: 100 (V)
